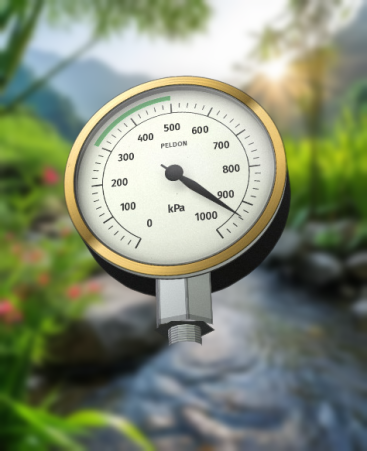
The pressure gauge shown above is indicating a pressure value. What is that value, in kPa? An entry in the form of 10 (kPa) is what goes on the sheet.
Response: 940 (kPa)
